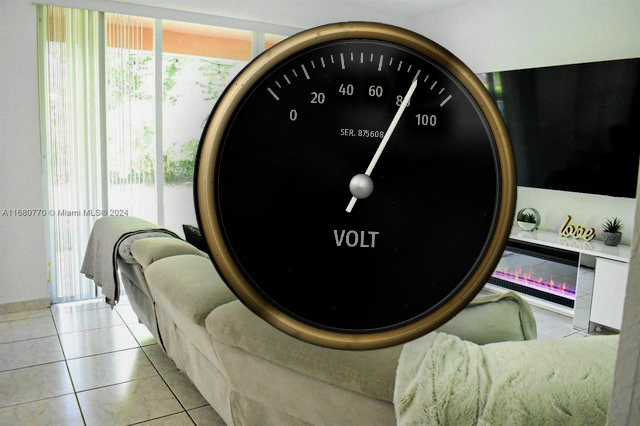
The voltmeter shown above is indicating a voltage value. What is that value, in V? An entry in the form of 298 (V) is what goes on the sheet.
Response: 80 (V)
